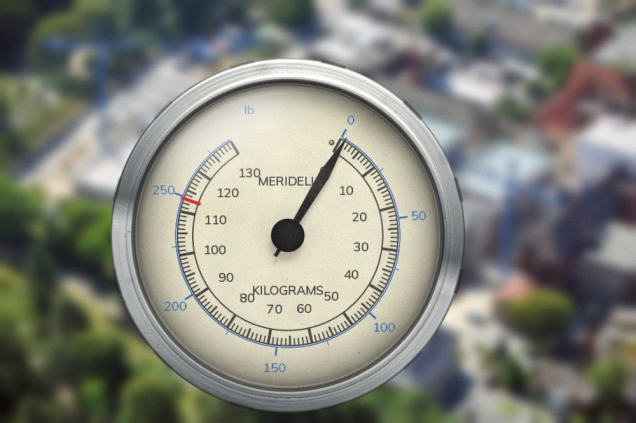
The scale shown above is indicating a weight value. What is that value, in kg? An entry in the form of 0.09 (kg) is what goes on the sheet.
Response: 1 (kg)
